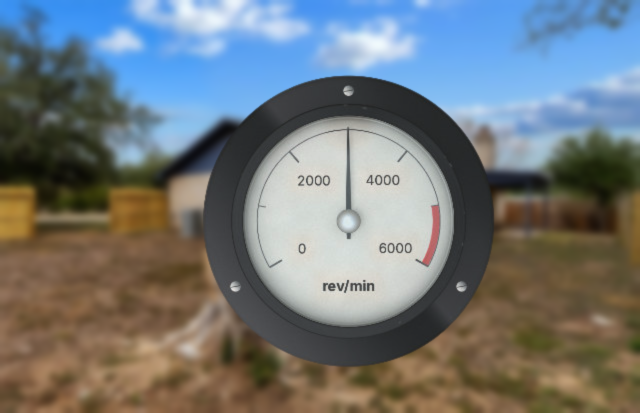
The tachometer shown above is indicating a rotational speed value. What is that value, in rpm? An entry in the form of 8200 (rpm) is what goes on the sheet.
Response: 3000 (rpm)
